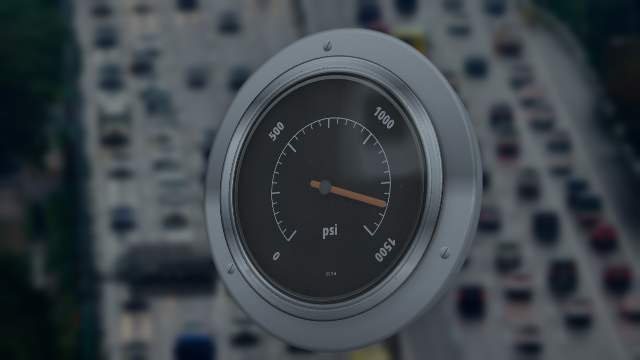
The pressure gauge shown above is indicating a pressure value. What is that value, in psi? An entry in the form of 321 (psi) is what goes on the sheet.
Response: 1350 (psi)
